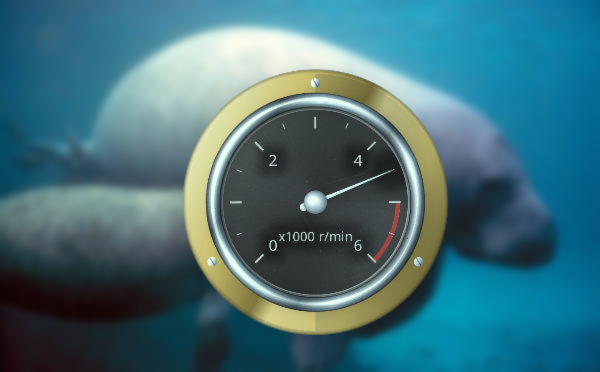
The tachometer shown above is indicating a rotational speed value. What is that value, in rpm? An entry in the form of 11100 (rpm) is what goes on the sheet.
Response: 4500 (rpm)
